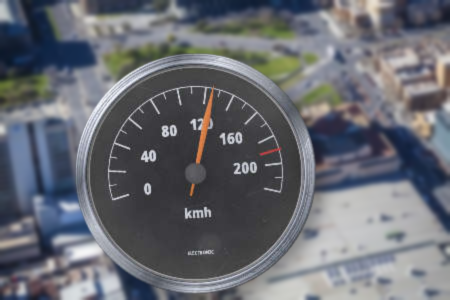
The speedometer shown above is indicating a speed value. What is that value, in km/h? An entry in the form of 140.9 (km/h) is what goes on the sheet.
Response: 125 (km/h)
